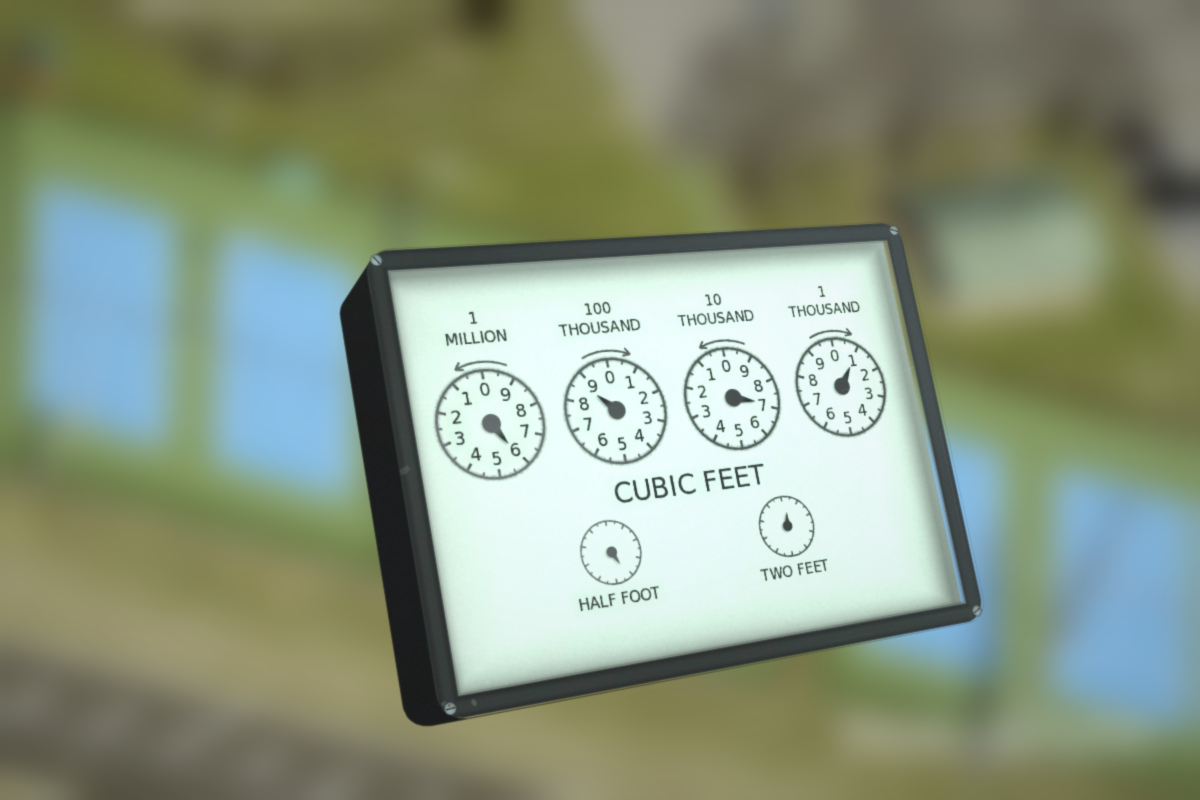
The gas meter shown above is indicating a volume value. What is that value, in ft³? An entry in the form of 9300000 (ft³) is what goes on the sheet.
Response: 587100 (ft³)
